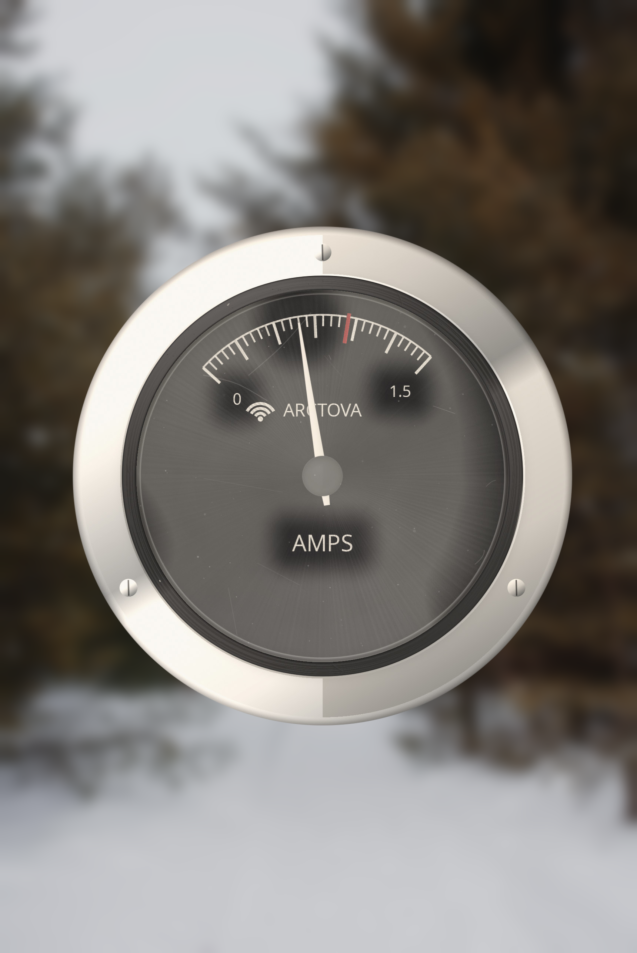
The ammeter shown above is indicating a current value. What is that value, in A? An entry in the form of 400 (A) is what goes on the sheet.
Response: 0.65 (A)
